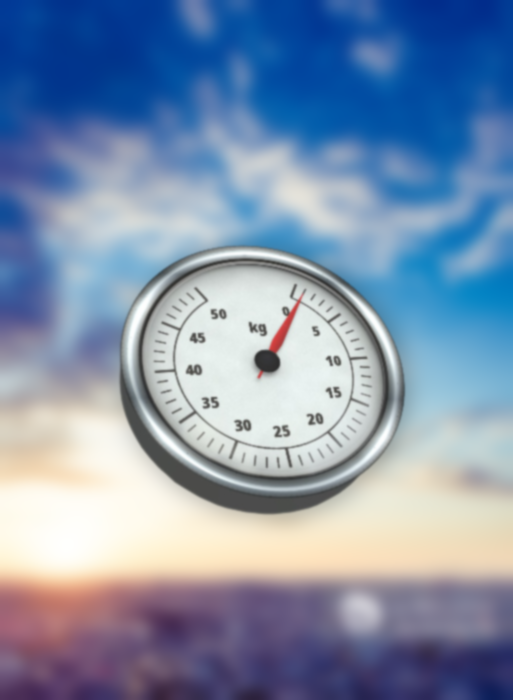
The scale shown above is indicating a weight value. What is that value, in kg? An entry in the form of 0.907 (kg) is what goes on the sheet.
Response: 1 (kg)
